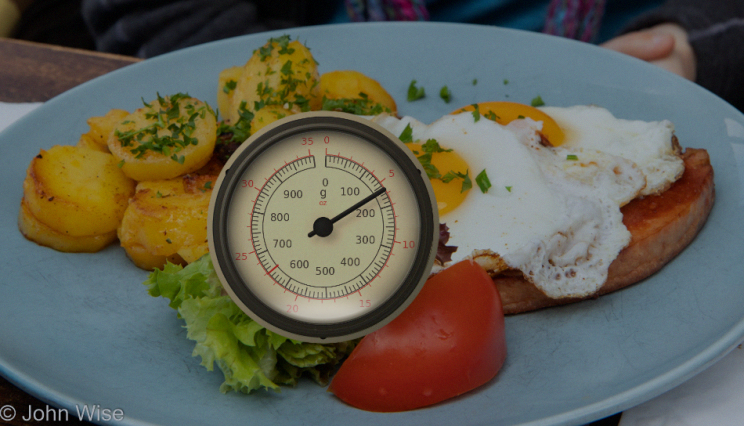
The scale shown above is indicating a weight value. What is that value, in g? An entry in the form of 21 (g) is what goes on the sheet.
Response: 160 (g)
